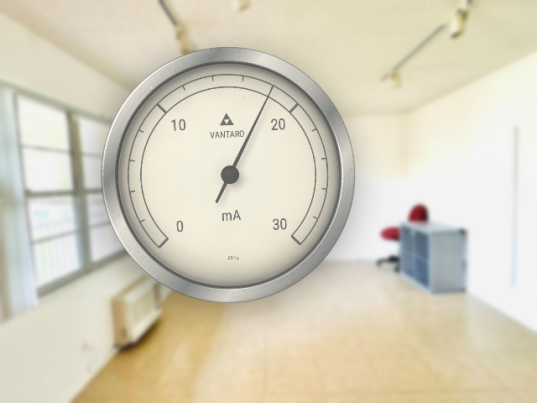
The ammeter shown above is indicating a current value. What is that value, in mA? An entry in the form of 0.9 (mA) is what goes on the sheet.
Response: 18 (mA)
